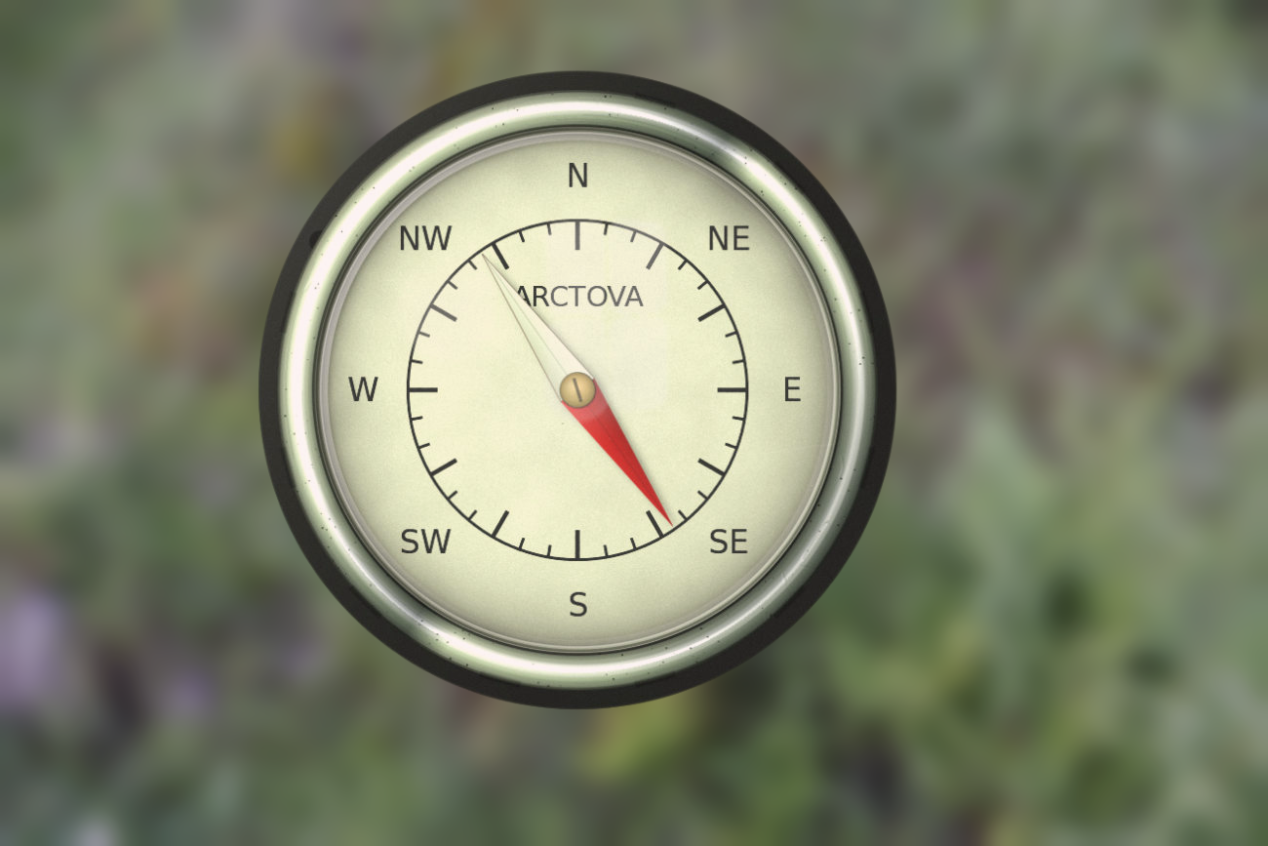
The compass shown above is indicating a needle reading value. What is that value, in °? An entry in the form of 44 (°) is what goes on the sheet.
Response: 145 (°)
